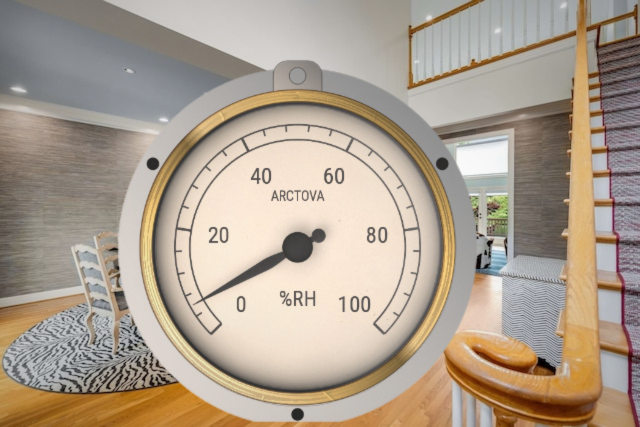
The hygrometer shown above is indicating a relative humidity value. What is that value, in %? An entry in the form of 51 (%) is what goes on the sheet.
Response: 6 (%)
